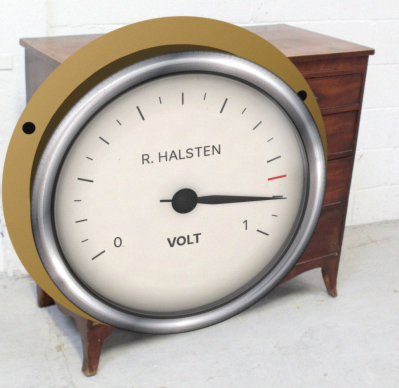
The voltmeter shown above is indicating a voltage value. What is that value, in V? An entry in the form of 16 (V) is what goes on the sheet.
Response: 0.9 (V)
